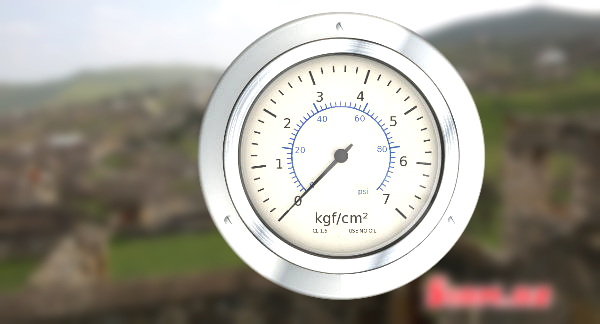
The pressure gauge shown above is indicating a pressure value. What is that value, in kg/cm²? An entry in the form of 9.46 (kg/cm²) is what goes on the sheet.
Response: 0 (kg/cm²)
